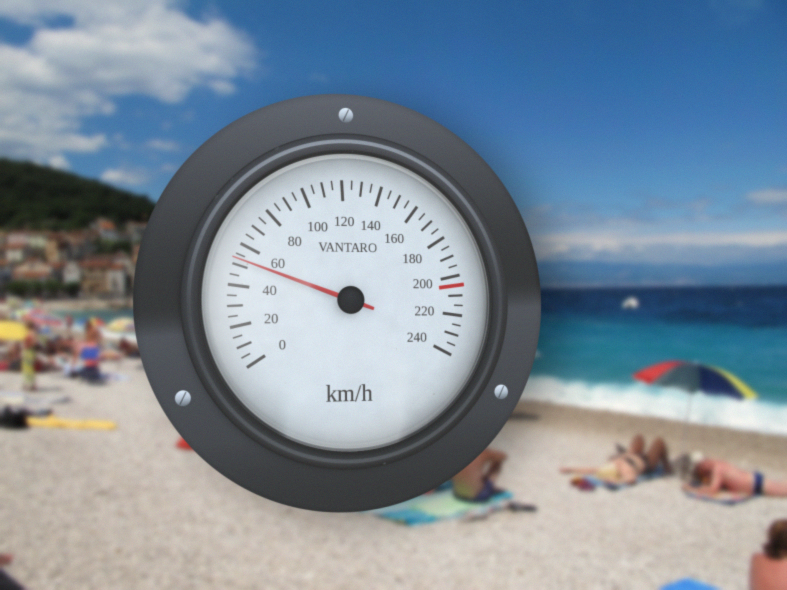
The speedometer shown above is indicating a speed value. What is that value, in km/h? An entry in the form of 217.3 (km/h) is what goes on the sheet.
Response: 52.5 (km/h)
